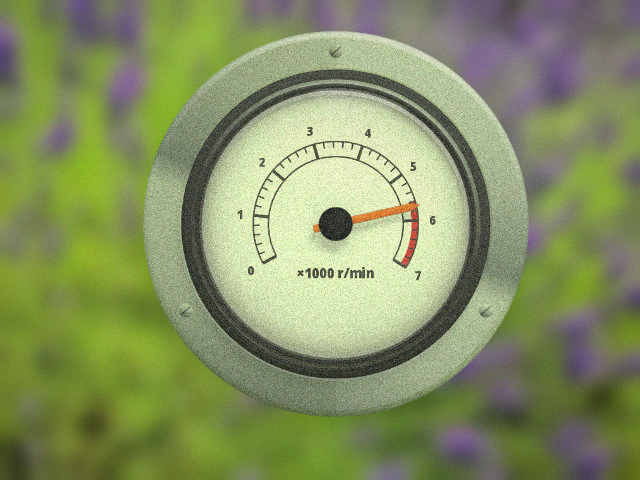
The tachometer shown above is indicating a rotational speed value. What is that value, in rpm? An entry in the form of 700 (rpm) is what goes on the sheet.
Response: 5700 (rpm)
